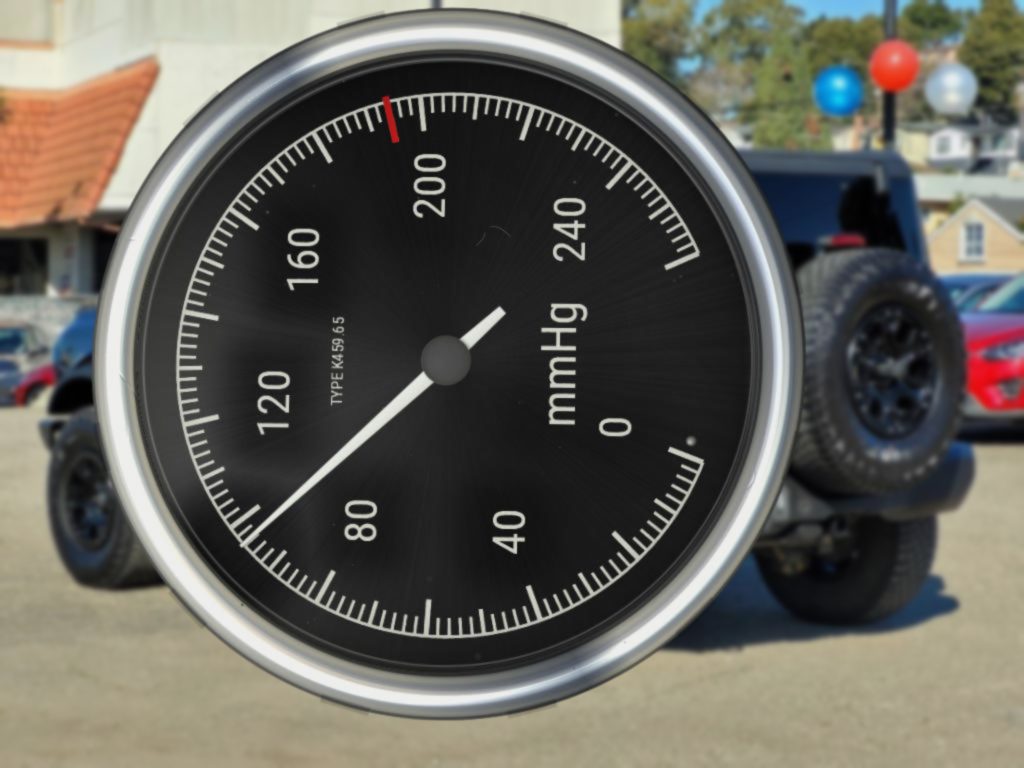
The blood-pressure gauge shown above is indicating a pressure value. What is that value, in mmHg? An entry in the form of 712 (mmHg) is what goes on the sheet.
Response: 96 (mmHg)
